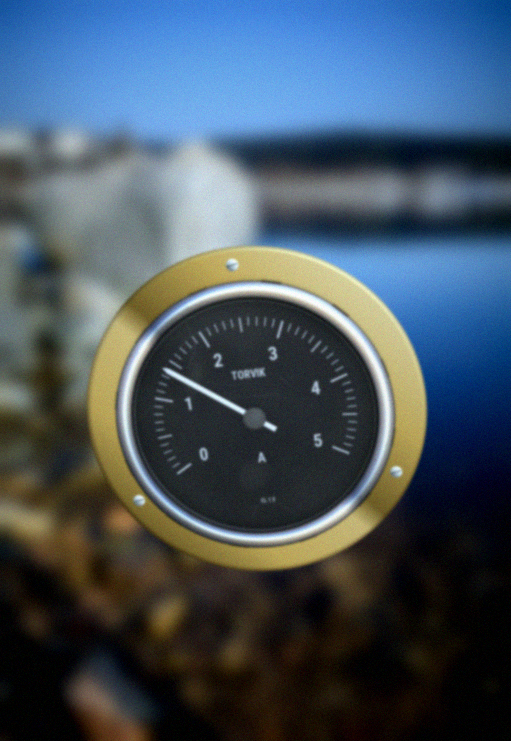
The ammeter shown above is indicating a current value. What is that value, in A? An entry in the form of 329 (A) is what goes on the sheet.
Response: 1.4 (A)
